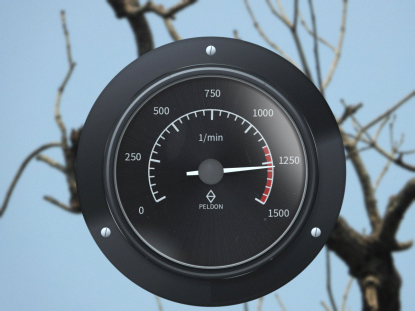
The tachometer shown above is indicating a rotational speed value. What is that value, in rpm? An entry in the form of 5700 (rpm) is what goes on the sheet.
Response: 1275 (rpm)
